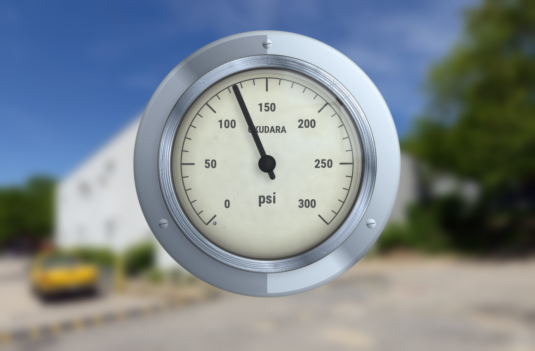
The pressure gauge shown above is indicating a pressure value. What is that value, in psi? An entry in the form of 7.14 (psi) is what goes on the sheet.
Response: 125 (psi)
